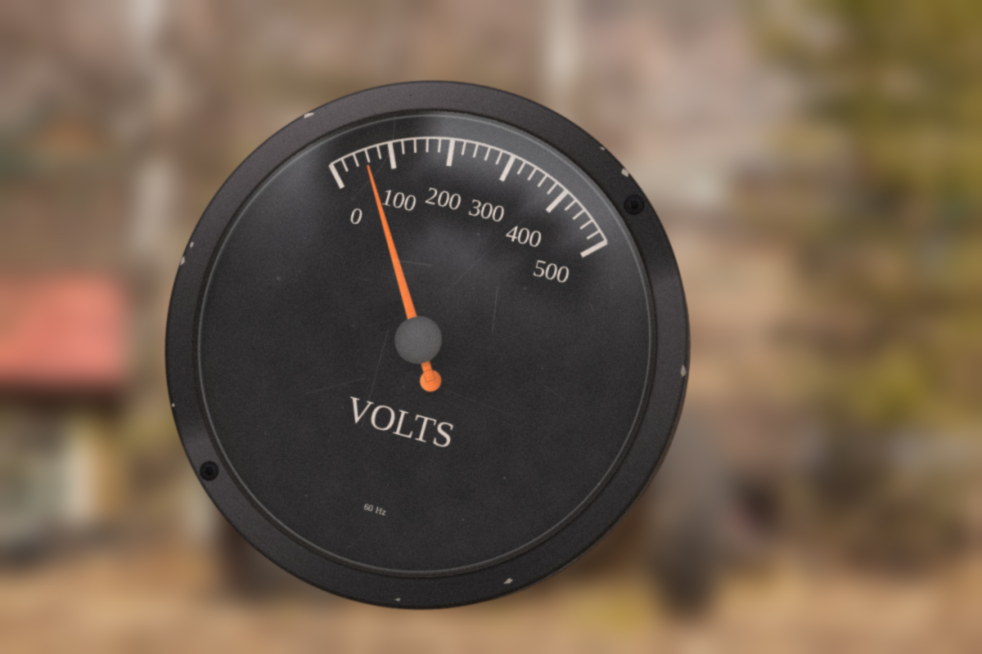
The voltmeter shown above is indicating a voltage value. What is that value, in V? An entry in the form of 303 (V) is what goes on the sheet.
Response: 60 (V)
